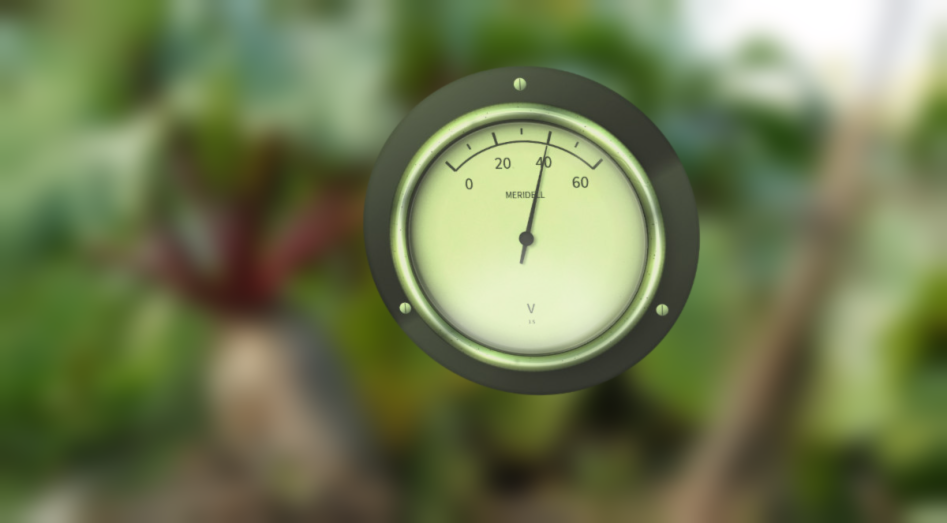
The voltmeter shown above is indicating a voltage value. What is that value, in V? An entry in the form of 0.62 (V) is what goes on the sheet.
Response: 40 (V)
